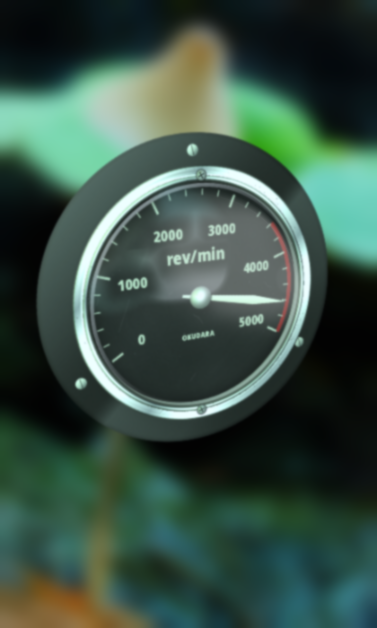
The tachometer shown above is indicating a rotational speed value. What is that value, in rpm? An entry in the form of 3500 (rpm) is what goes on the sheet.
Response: 4600 (rpm)
